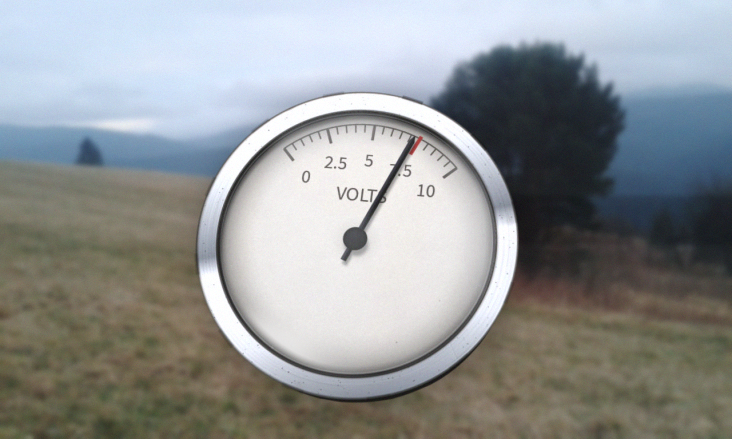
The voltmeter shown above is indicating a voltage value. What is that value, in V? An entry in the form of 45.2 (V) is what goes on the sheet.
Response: 7.25 (V)
